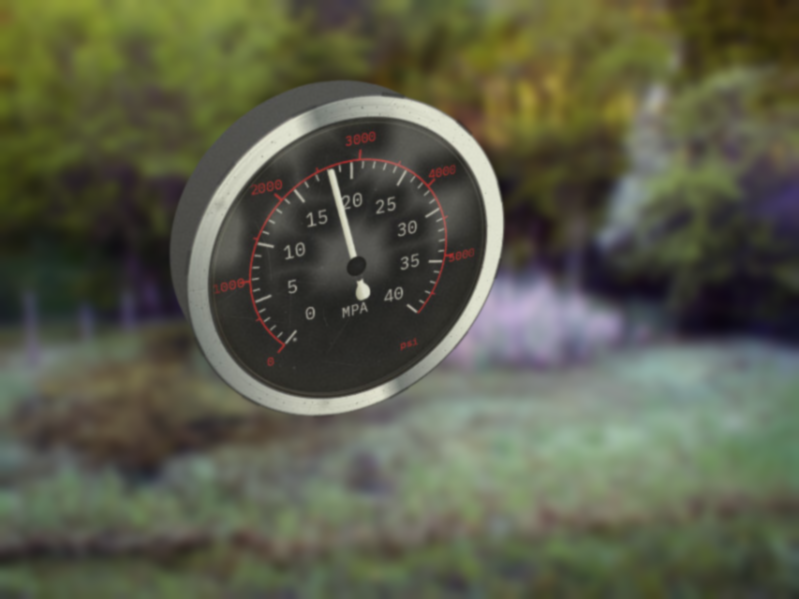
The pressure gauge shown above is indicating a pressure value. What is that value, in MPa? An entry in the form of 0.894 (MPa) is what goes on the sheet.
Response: 18 (MPa)
